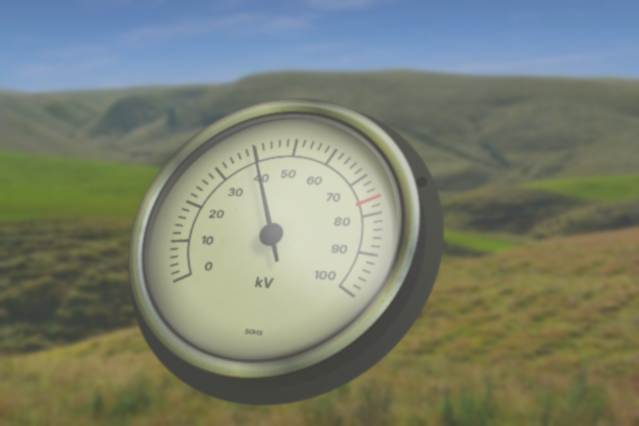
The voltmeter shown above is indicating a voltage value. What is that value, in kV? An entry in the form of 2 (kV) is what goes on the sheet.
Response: 40 (kV)
